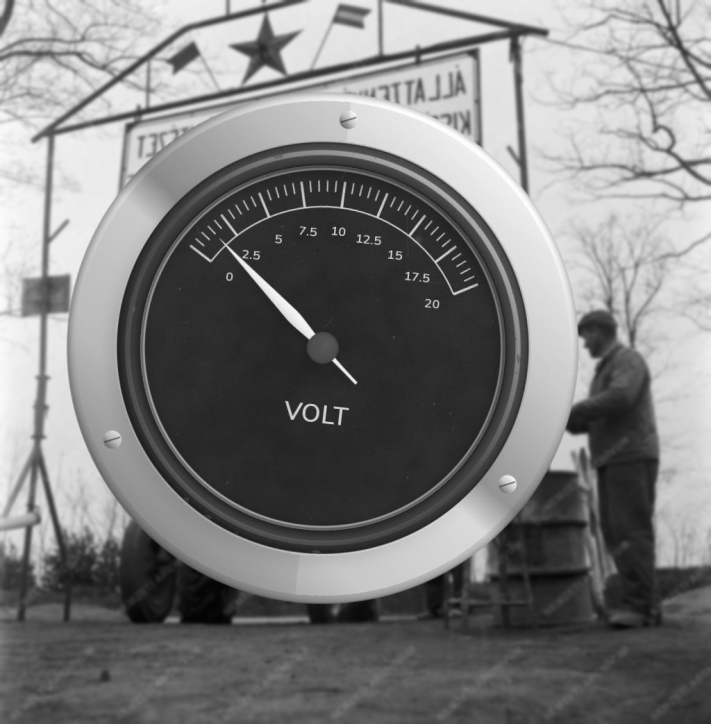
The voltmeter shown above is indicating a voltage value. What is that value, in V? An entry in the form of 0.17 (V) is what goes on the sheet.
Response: 1.5 (V)
